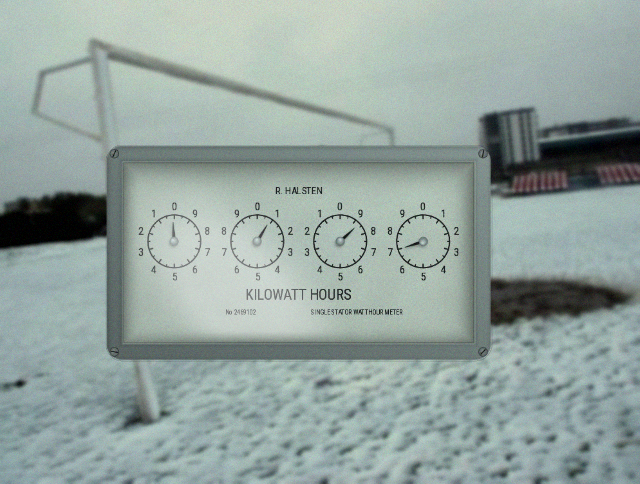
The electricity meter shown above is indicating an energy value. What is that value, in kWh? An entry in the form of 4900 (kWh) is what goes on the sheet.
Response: 87 (kWh)
